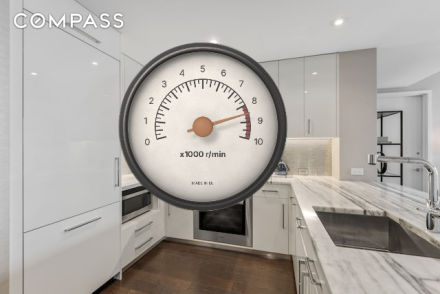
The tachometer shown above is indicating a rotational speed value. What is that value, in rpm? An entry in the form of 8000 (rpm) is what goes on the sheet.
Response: 8500 (rpm)
